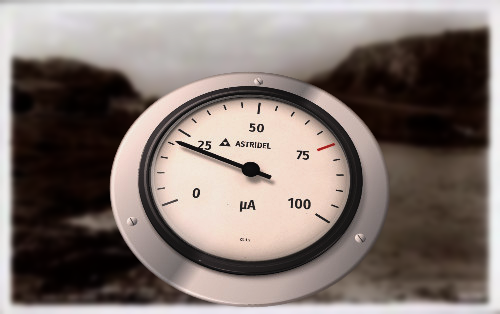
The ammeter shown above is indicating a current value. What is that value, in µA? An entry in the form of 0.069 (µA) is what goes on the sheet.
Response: 20 (µA)
